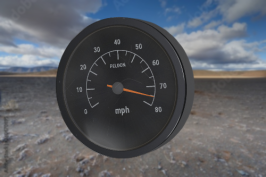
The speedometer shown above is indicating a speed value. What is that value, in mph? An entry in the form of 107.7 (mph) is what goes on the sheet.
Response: 75 (mph)
